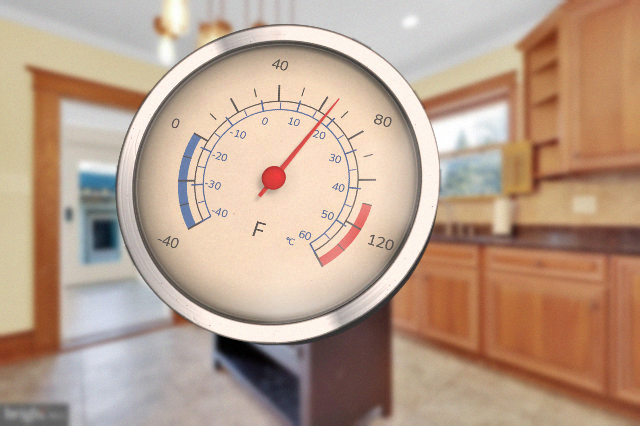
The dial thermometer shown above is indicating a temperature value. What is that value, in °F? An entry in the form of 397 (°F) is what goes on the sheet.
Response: 65 (°F)
